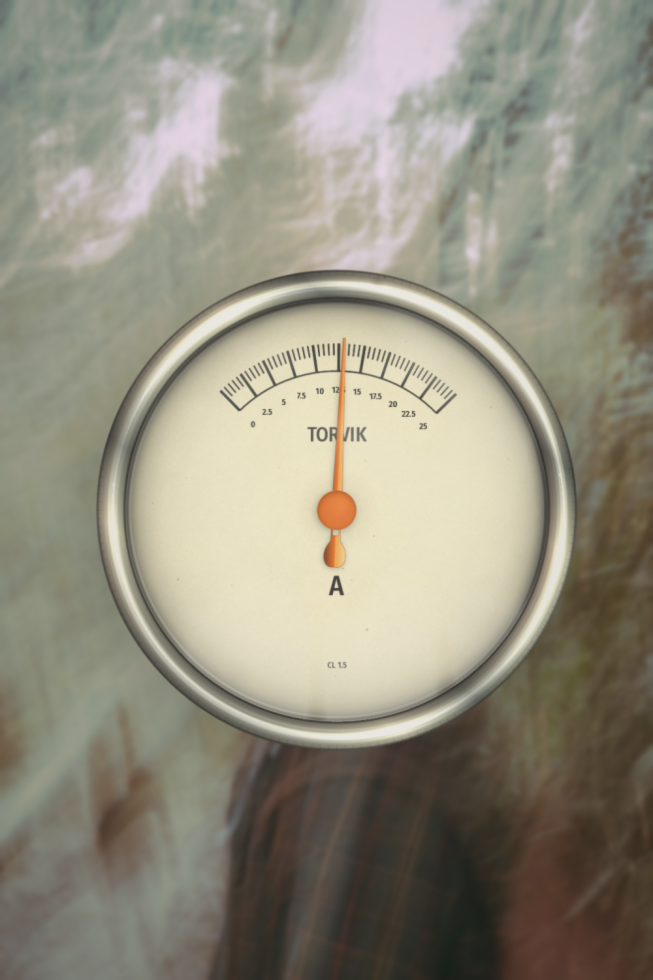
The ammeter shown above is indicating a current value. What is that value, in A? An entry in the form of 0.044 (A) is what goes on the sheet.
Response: 13 (A)
